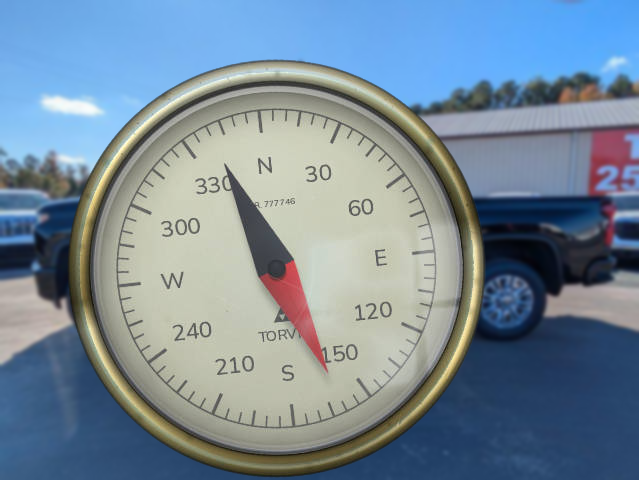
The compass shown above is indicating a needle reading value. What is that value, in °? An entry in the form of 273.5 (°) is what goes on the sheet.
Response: 160 (°)
